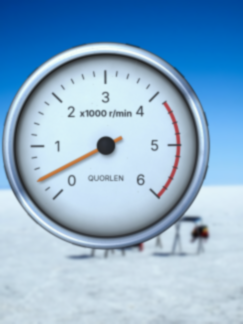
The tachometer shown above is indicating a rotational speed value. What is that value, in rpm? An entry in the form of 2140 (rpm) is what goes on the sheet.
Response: 400 (rpm)
